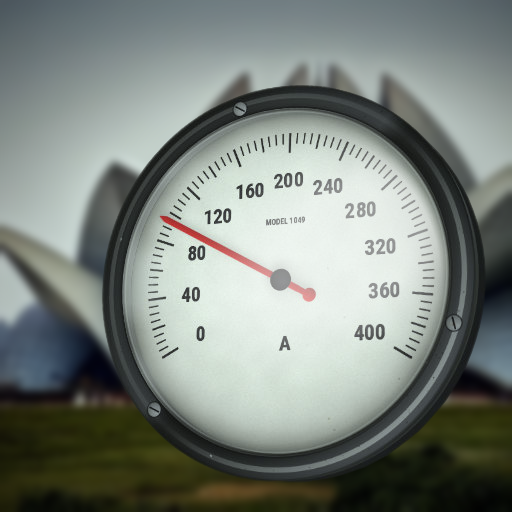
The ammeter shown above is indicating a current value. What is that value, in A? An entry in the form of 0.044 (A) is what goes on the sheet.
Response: 95 (A)
